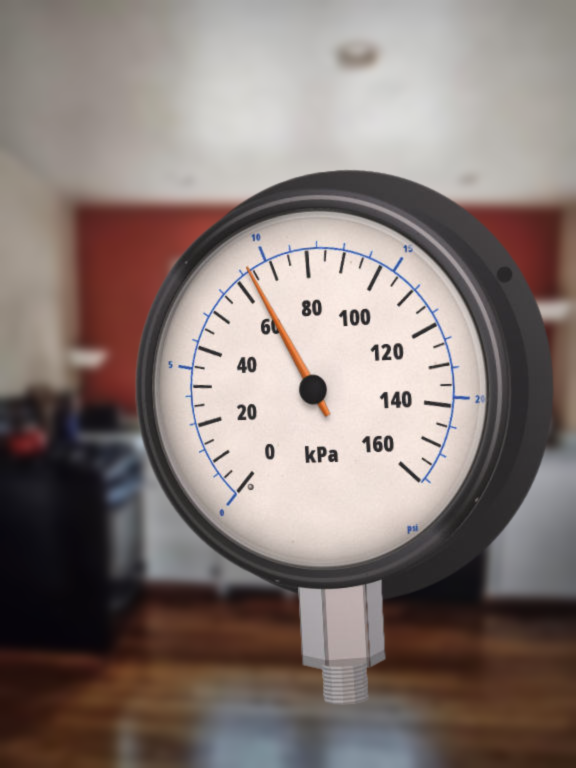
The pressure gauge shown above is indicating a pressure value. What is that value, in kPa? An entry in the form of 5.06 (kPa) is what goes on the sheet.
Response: 65 (kPa)
